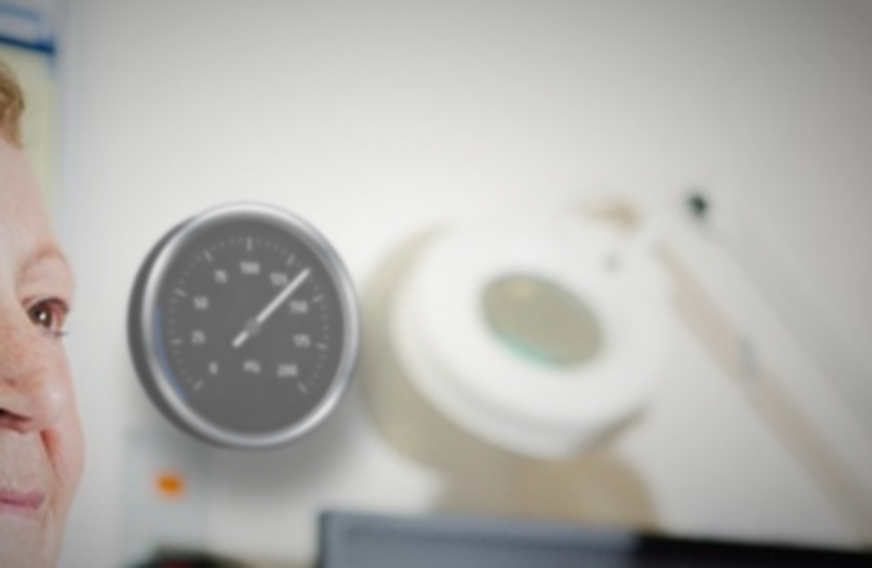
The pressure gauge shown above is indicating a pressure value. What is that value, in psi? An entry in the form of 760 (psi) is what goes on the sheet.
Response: 135 (psi)
